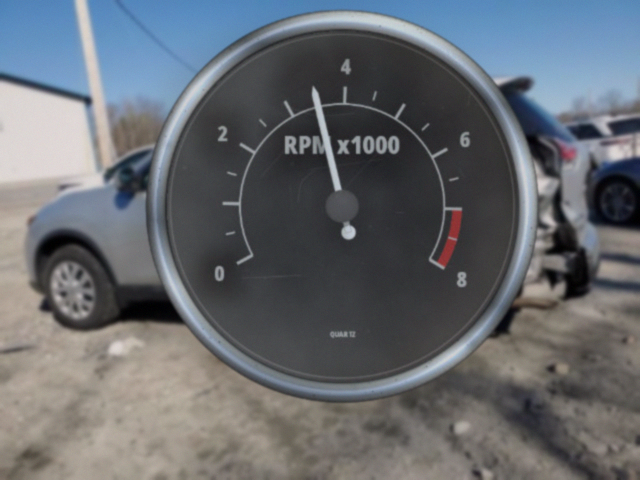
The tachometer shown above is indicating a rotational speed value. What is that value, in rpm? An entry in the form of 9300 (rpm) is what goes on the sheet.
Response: 3500 (rpm)
